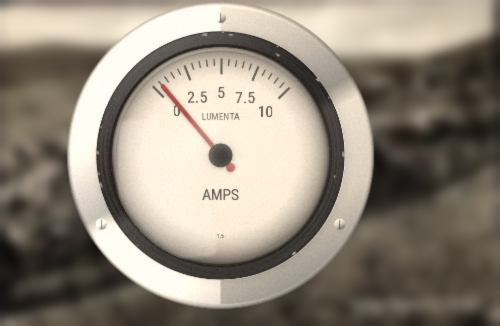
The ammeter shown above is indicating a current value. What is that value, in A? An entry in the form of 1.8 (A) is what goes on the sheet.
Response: 0.5 (A)
